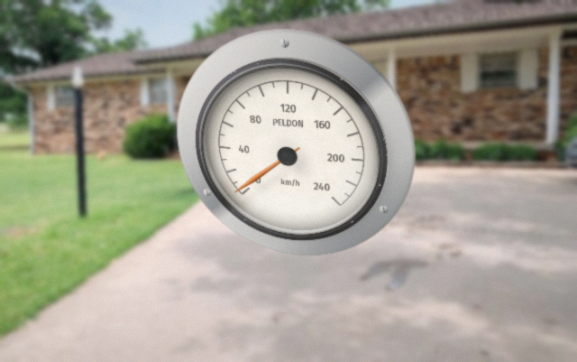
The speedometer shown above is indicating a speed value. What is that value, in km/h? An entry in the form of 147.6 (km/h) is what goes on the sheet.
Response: 5 (km/h)
